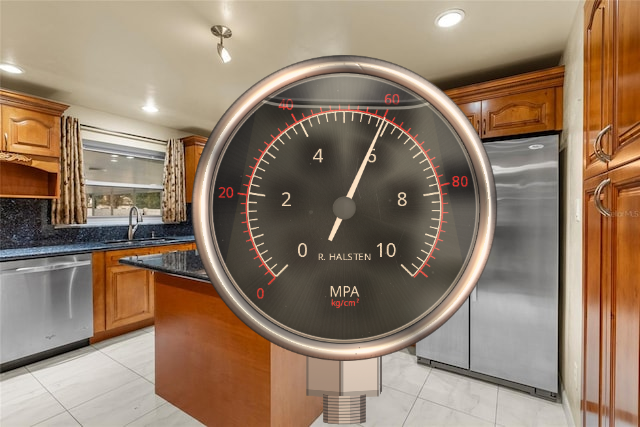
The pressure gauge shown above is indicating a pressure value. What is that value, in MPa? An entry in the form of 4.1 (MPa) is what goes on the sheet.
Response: 5.9 (MPa)
